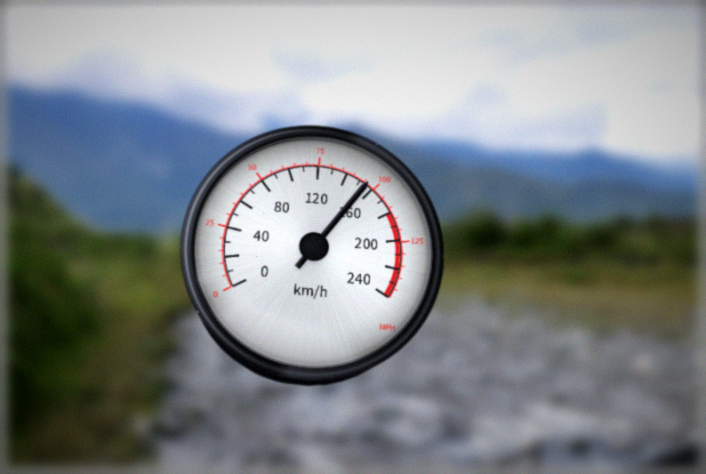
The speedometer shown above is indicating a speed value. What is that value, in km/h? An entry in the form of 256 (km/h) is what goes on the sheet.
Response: 155 (km/h)
